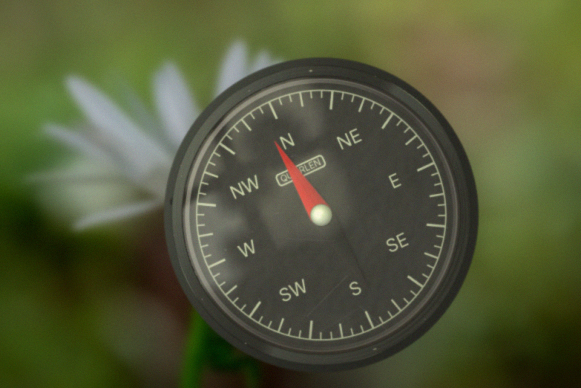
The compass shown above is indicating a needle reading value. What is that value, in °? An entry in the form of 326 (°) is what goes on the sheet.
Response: 352.5 (°)
